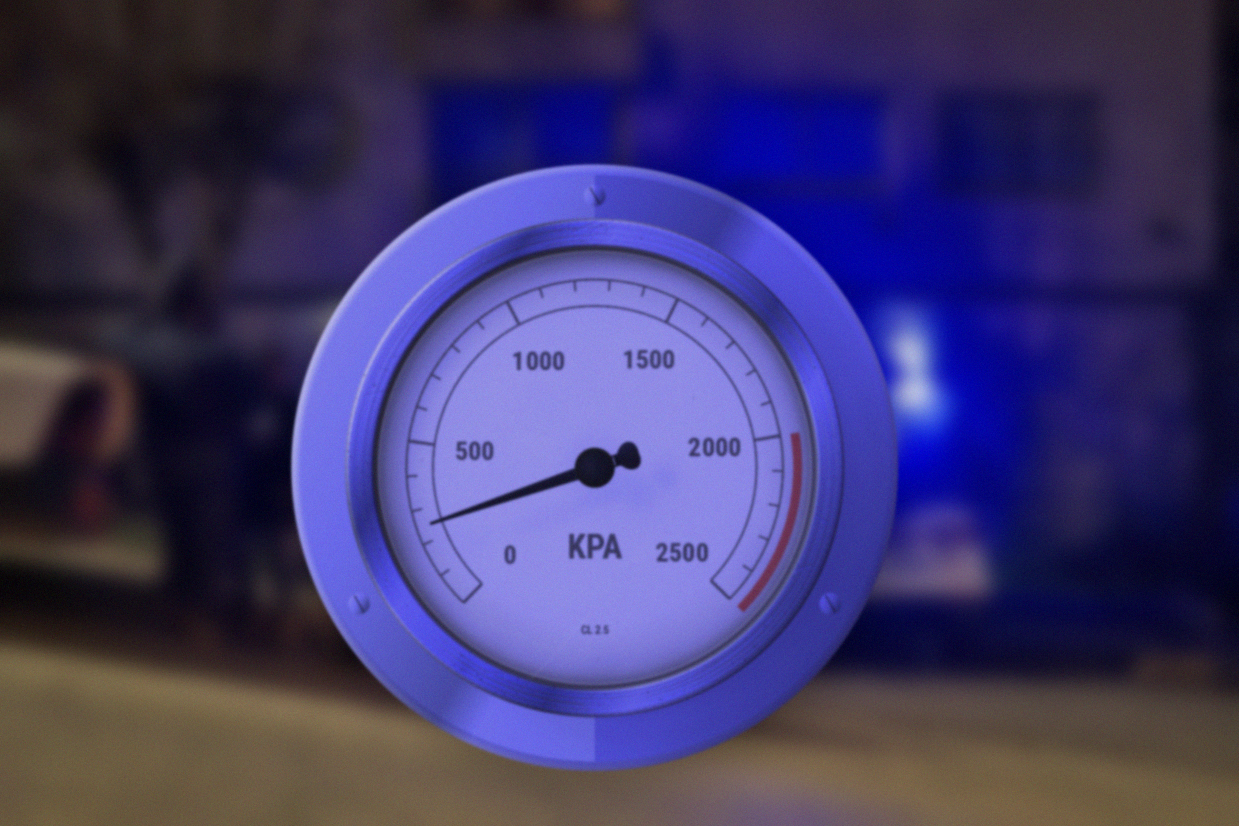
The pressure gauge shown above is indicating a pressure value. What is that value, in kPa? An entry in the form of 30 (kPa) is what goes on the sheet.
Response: 250 (kPa)
